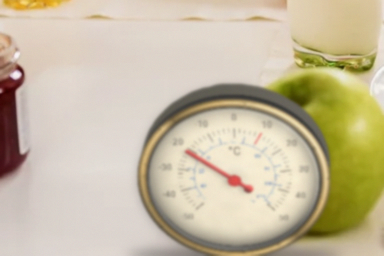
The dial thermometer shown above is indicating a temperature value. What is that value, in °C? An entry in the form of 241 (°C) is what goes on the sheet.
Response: -20 (°C)
